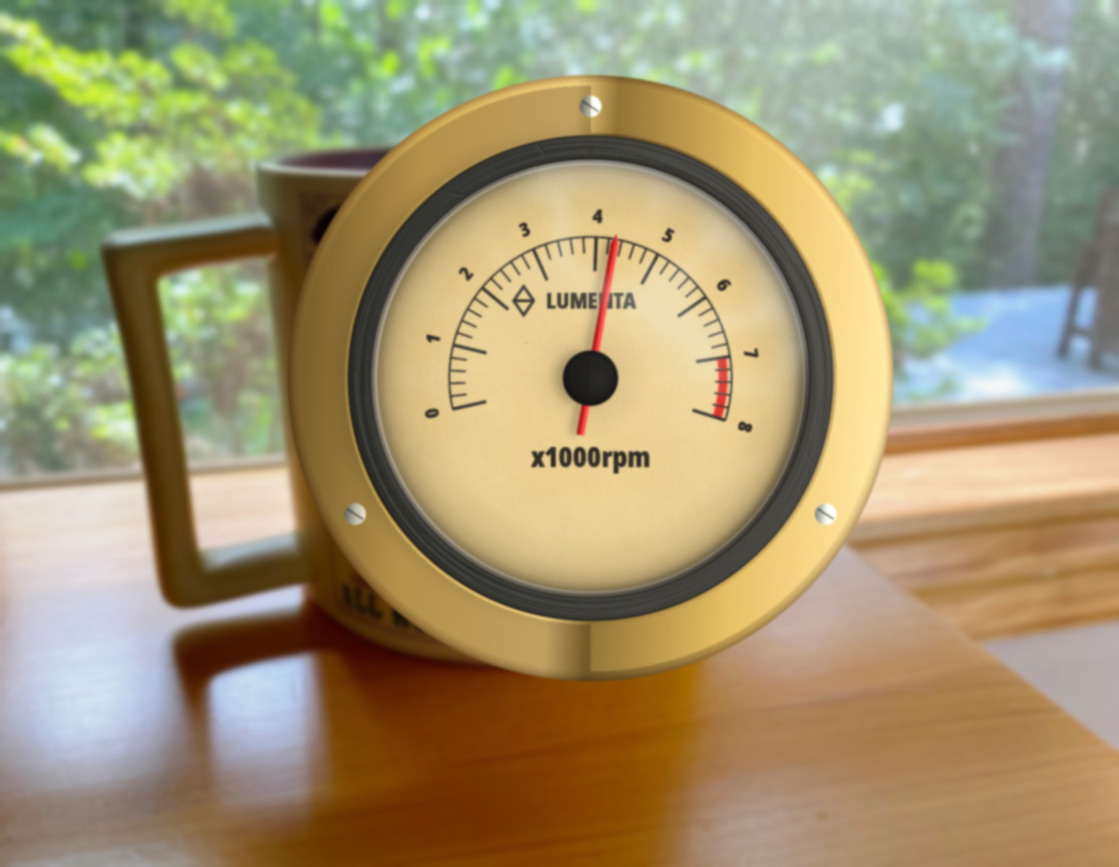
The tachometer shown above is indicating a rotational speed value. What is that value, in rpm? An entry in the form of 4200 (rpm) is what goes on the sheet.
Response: 4300 (rpm)
